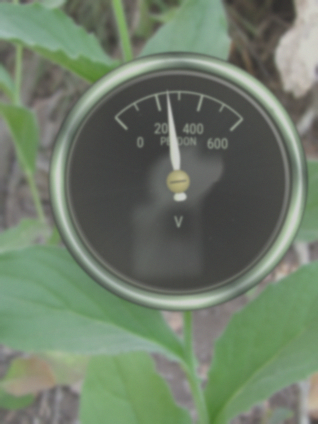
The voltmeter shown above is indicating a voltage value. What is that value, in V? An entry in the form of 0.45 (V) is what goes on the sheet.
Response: 250 (V)
